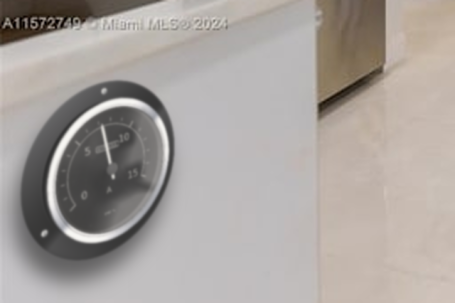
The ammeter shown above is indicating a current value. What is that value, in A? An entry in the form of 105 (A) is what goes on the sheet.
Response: 7 (A)
